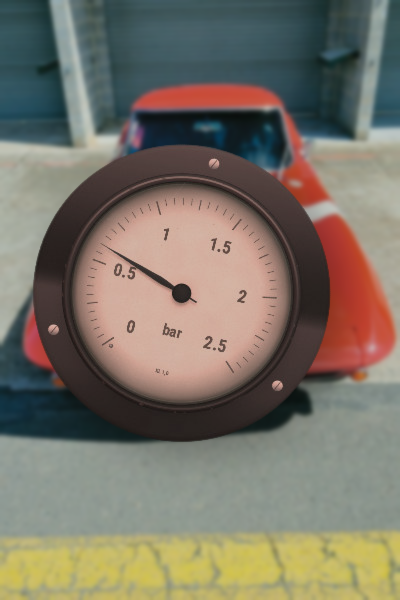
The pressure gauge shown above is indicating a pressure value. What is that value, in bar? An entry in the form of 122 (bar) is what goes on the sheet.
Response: 0.6 (bar)
